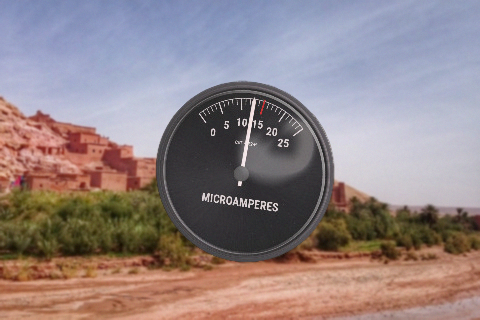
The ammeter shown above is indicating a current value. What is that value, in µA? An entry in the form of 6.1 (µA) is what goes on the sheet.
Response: 13 (µA)
